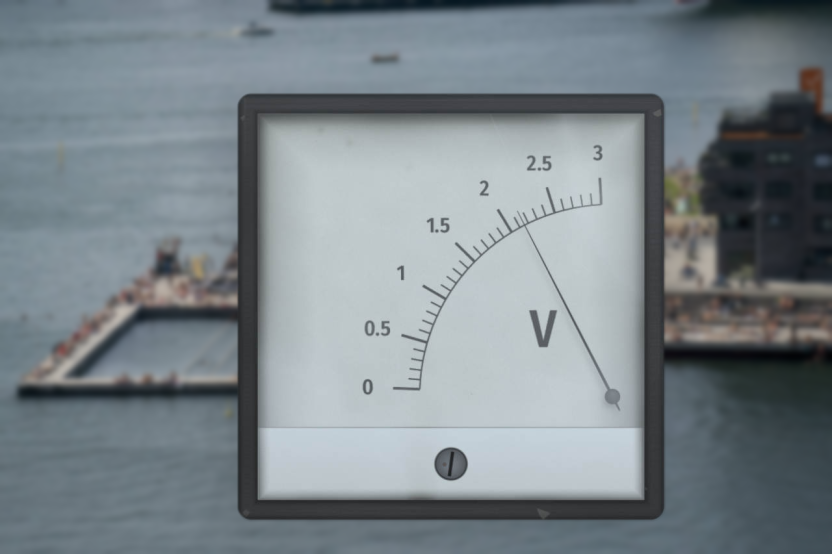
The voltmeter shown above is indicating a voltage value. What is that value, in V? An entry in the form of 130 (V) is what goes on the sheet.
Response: 2.15 (V)
